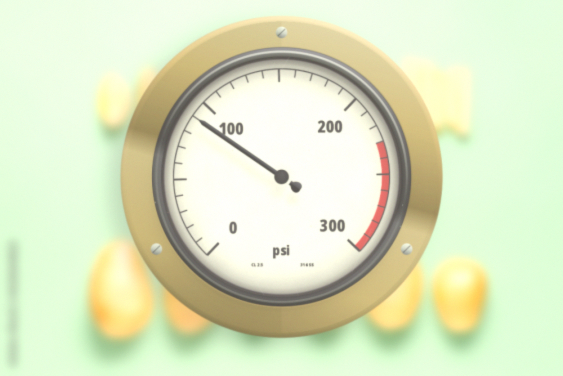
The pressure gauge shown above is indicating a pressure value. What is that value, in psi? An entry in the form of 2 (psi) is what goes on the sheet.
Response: 90 (psi)
